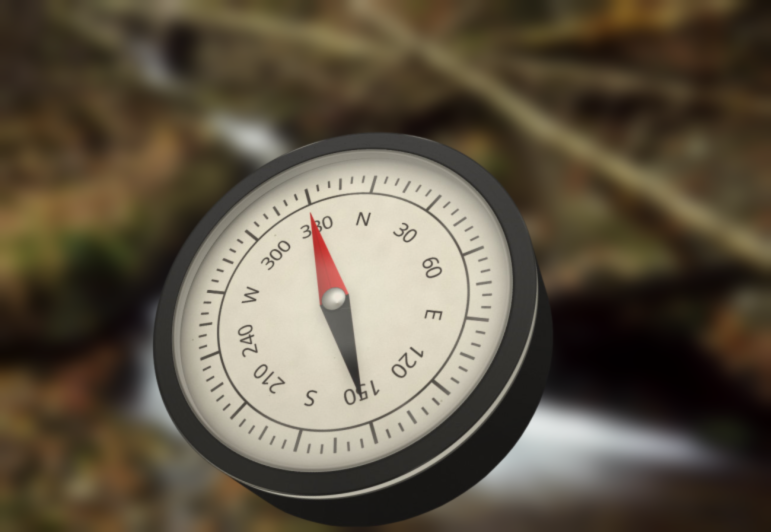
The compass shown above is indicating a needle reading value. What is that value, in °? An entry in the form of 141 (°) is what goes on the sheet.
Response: 330 (°)
